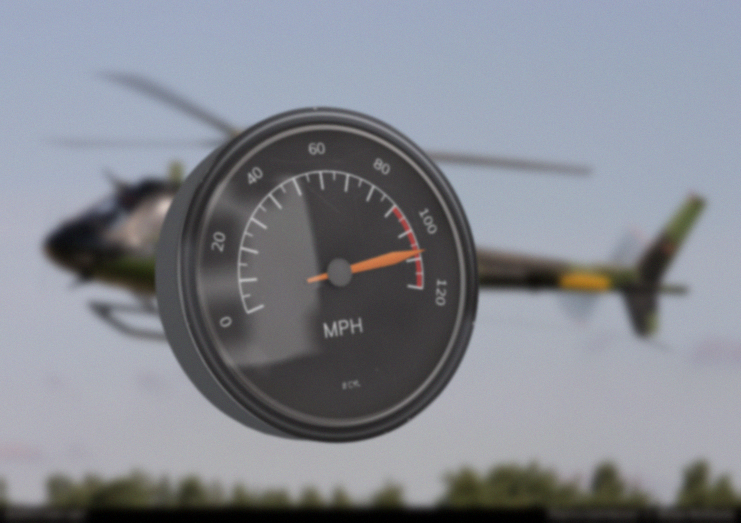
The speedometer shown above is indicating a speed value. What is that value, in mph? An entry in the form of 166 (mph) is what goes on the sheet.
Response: 107.5 (mph)
